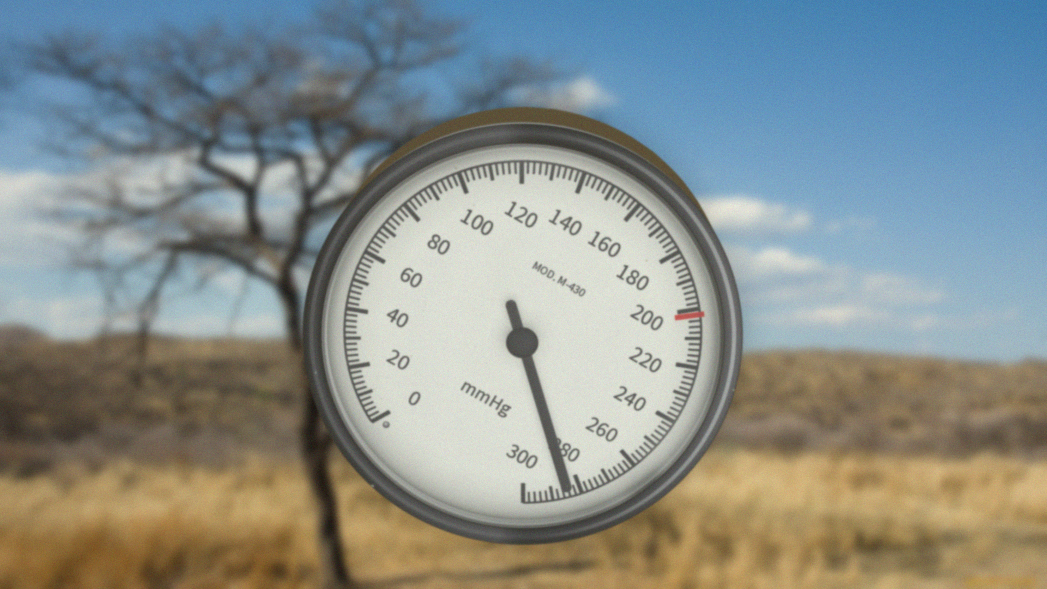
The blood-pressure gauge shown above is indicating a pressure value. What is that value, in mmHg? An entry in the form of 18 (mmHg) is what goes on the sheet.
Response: 284 (mmHg)
